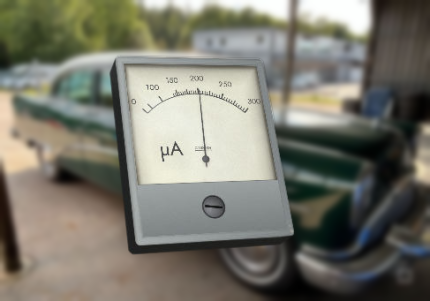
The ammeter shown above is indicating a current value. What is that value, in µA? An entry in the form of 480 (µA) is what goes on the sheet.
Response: 200 (µA)
